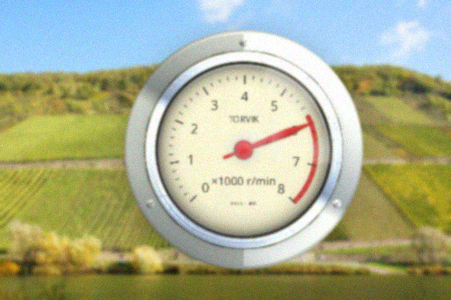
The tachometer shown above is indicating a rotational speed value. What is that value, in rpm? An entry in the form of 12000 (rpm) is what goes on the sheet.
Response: 6000 (rpm)
